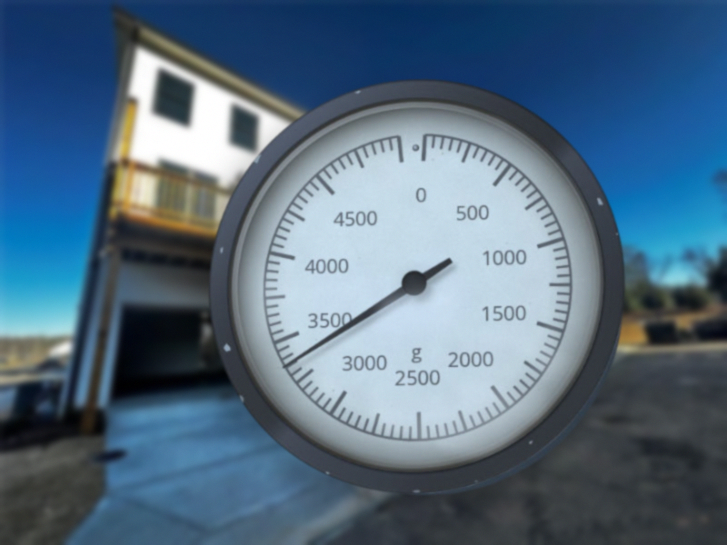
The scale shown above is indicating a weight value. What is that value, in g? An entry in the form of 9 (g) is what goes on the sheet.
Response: 3350 (g)
